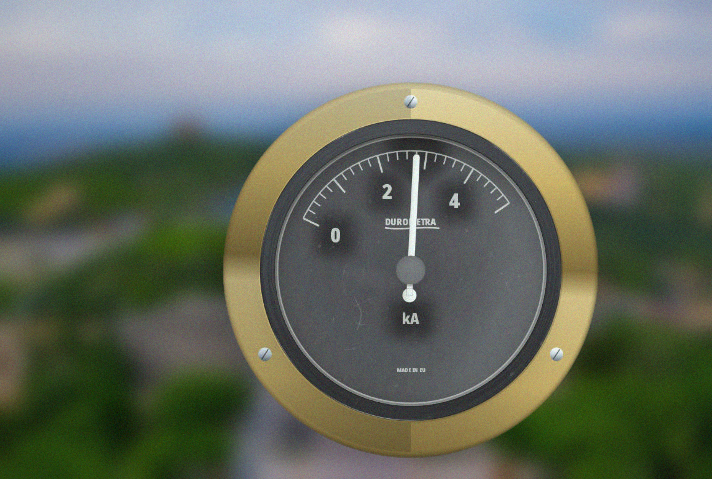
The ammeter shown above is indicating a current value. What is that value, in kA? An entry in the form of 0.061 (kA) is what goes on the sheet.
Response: 2.8 (kA)
